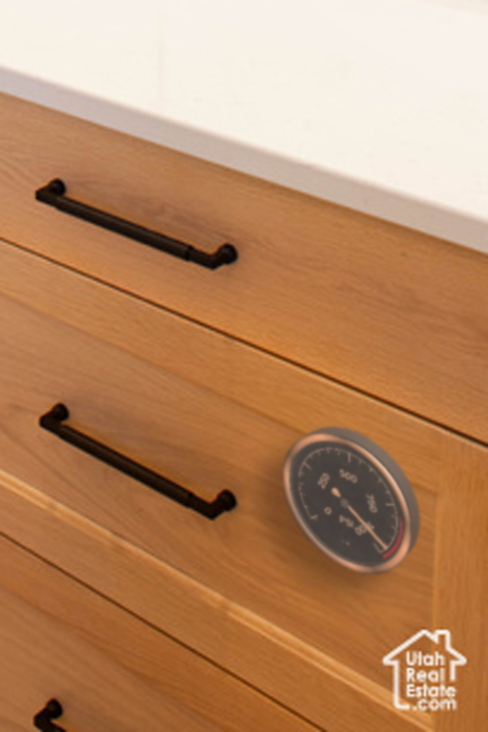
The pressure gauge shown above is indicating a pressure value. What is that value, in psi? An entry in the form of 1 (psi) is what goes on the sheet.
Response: 950 (psi)
